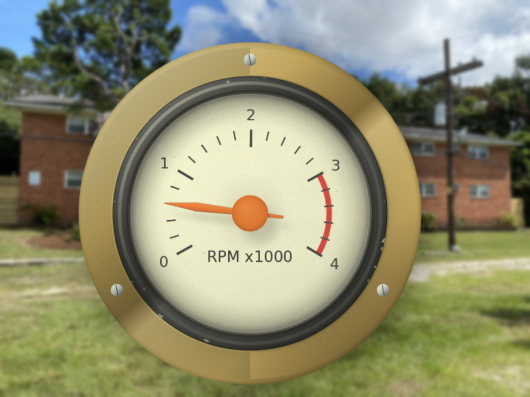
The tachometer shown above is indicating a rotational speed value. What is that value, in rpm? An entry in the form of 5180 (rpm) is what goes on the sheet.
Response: 600 (rpm)
